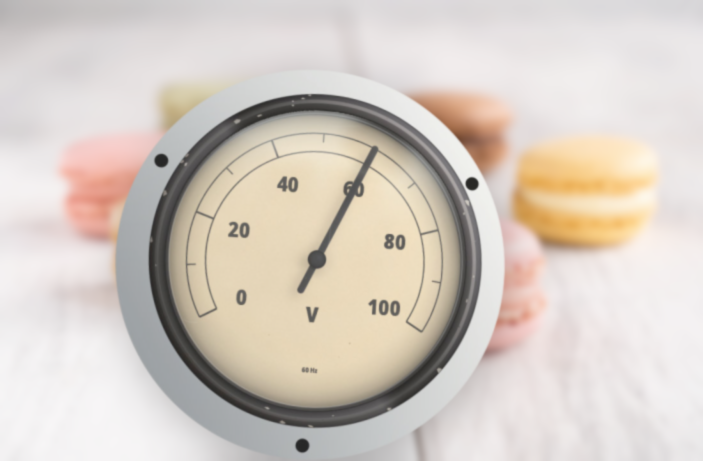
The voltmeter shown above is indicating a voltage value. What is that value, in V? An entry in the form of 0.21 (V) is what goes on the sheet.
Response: 60 (V)
